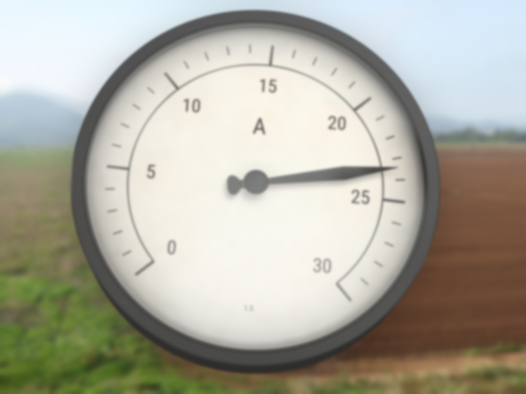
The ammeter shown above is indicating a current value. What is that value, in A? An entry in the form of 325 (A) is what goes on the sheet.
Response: 23.5 (A)
